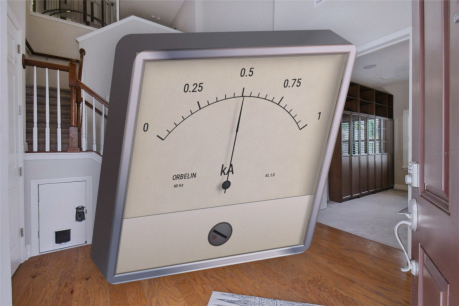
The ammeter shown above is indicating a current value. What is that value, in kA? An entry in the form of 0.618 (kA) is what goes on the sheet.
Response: 0.5 (kA)
